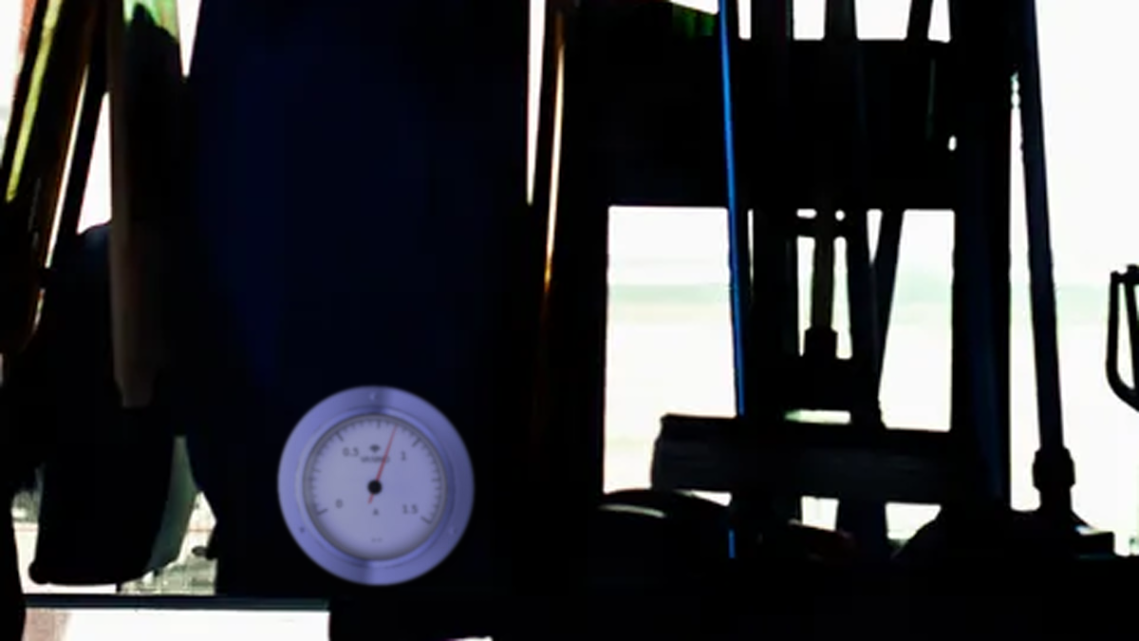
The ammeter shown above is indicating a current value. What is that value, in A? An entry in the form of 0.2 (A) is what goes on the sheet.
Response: 0.85 (A)
